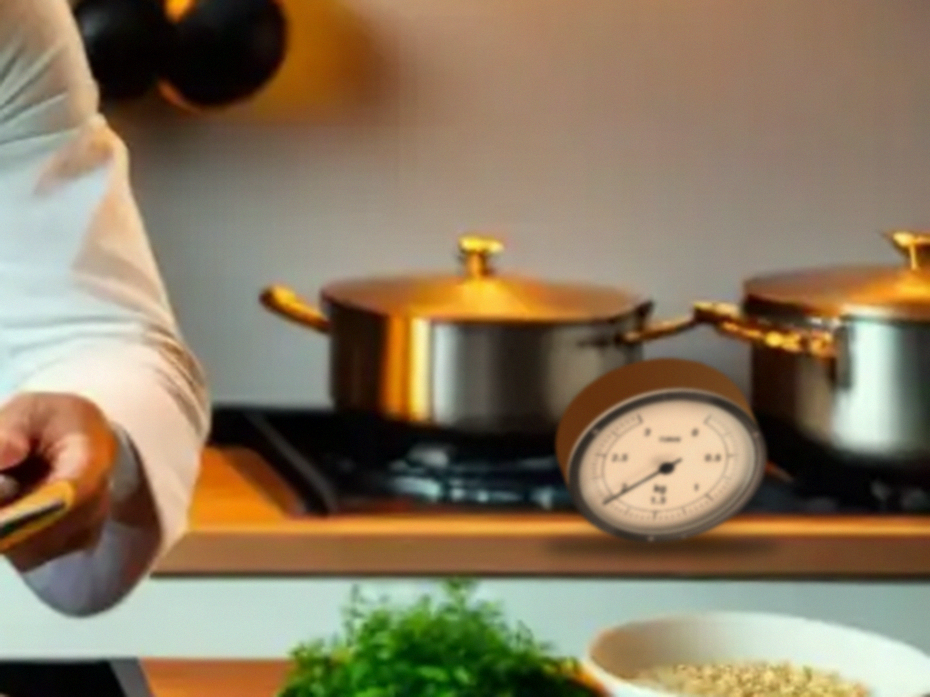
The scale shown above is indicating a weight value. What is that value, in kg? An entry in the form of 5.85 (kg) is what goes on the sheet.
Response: 2 (kg)
